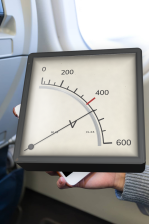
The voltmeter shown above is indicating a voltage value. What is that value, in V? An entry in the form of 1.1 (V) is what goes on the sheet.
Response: 450 (V)
